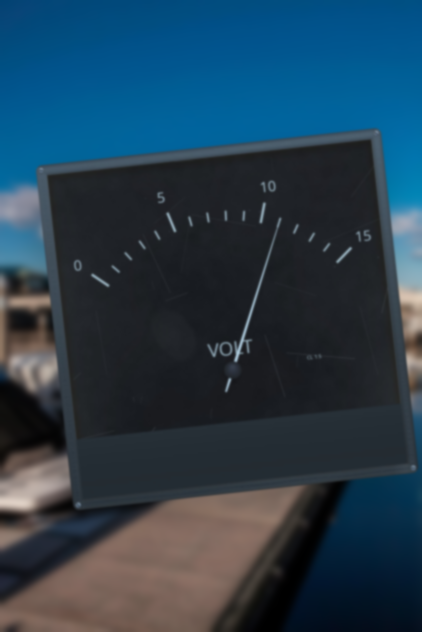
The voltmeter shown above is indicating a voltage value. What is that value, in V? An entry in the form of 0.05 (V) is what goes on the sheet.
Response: 11 (V)
